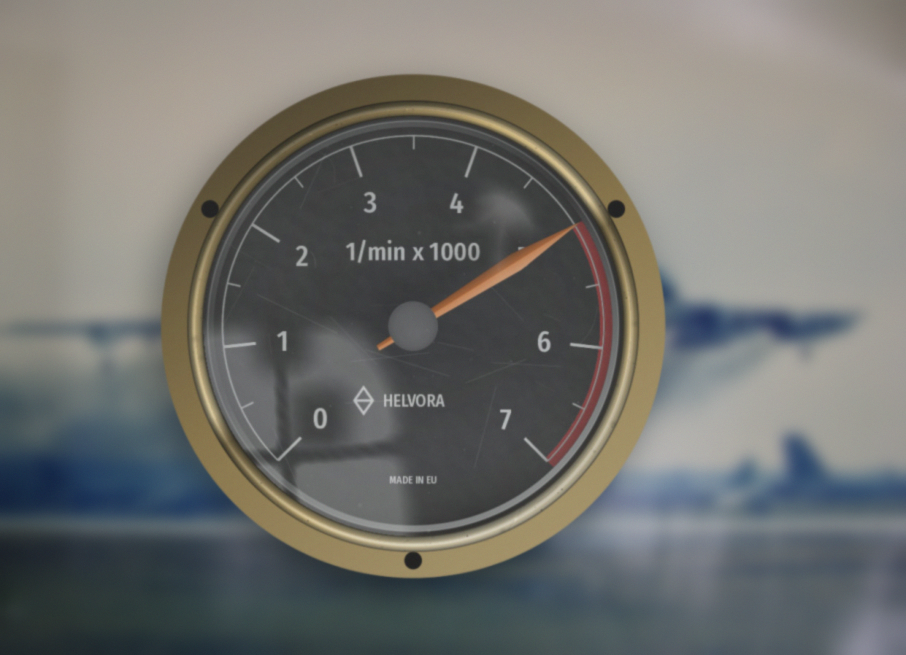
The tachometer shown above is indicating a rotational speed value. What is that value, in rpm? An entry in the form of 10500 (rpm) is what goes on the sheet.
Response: 5000 (rpm)
